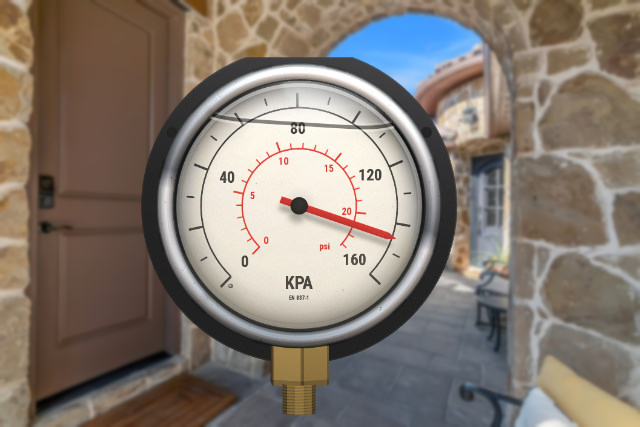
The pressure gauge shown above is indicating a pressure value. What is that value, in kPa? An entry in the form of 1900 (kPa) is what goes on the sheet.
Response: 145 (kPa)
